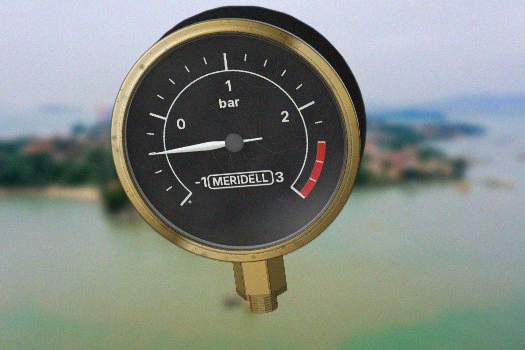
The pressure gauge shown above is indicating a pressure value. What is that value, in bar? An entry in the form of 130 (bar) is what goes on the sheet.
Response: -0.4 (bar)
